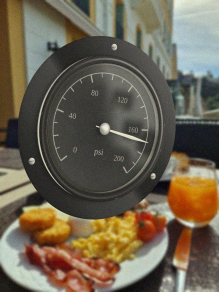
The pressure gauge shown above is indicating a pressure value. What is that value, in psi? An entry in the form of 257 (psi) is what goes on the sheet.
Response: 170 (psi)
